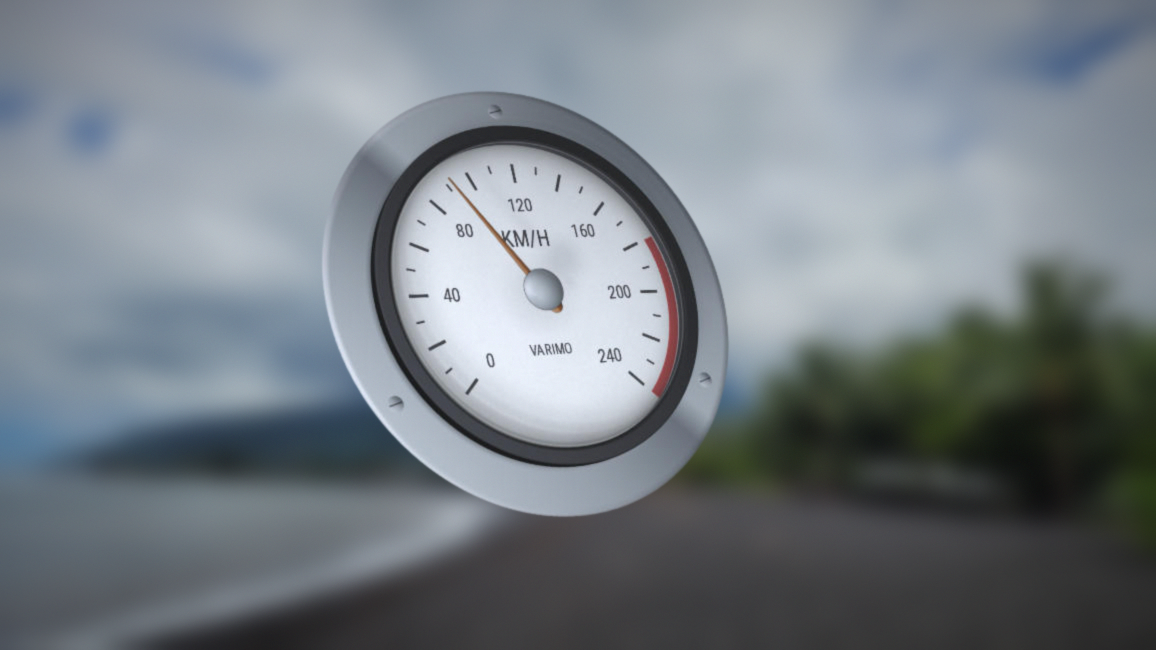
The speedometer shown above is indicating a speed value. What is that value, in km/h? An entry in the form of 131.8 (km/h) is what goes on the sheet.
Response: 90 (km/h)
